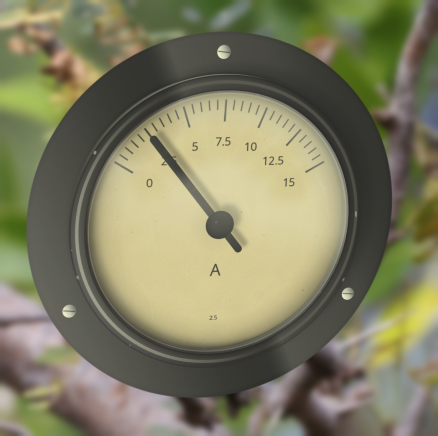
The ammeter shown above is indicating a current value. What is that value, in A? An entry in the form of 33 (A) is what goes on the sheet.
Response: 2.5 (A)
